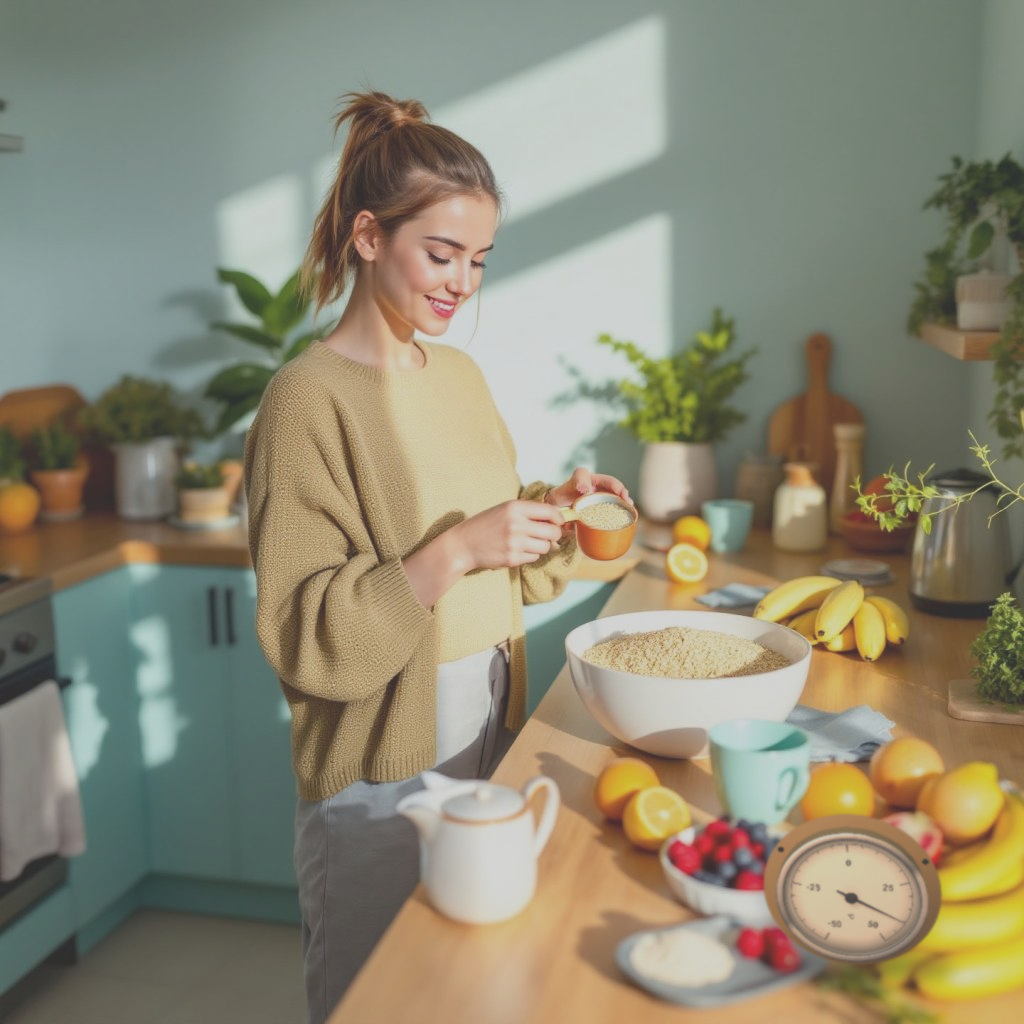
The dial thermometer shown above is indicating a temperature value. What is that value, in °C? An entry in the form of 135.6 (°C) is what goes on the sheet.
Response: 40 (°C)
